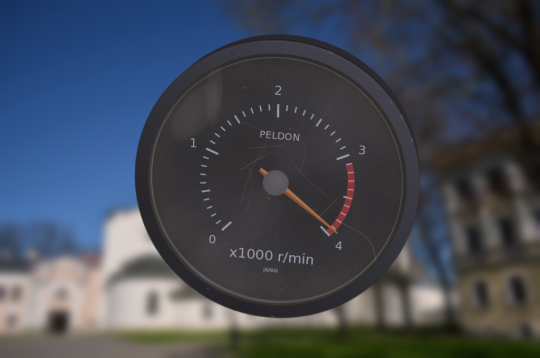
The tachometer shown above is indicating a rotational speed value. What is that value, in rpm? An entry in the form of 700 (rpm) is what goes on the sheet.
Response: 3900 (rpm)
